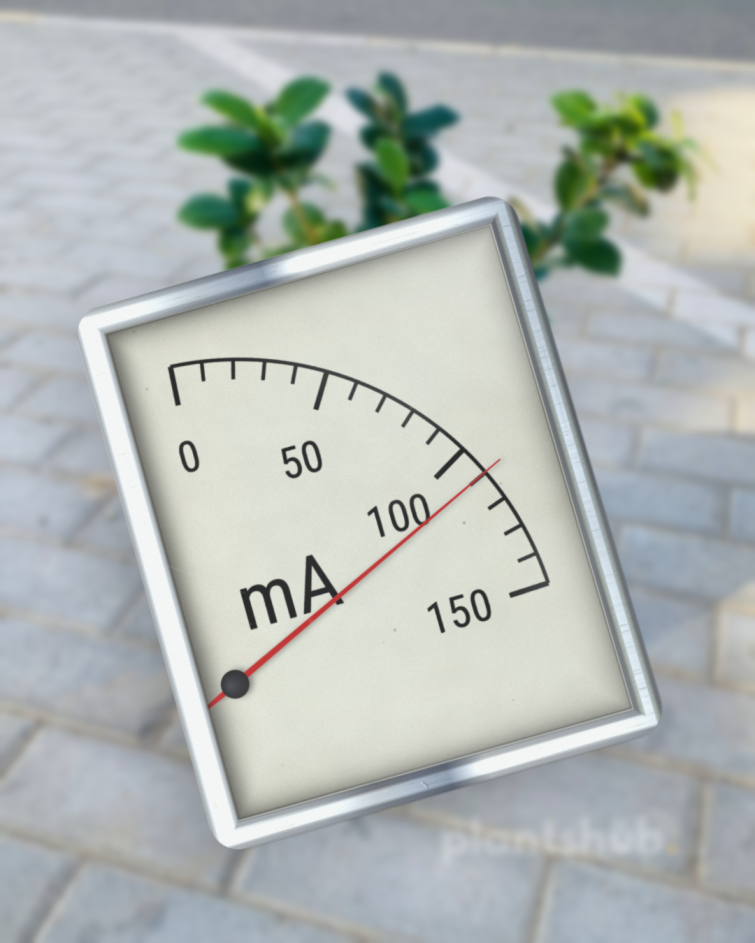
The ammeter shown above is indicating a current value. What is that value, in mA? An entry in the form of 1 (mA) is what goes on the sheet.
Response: 110 (mA)
